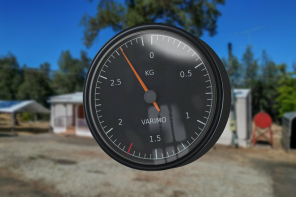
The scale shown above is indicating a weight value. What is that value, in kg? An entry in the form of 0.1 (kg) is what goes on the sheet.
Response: 2.8 (kg)
